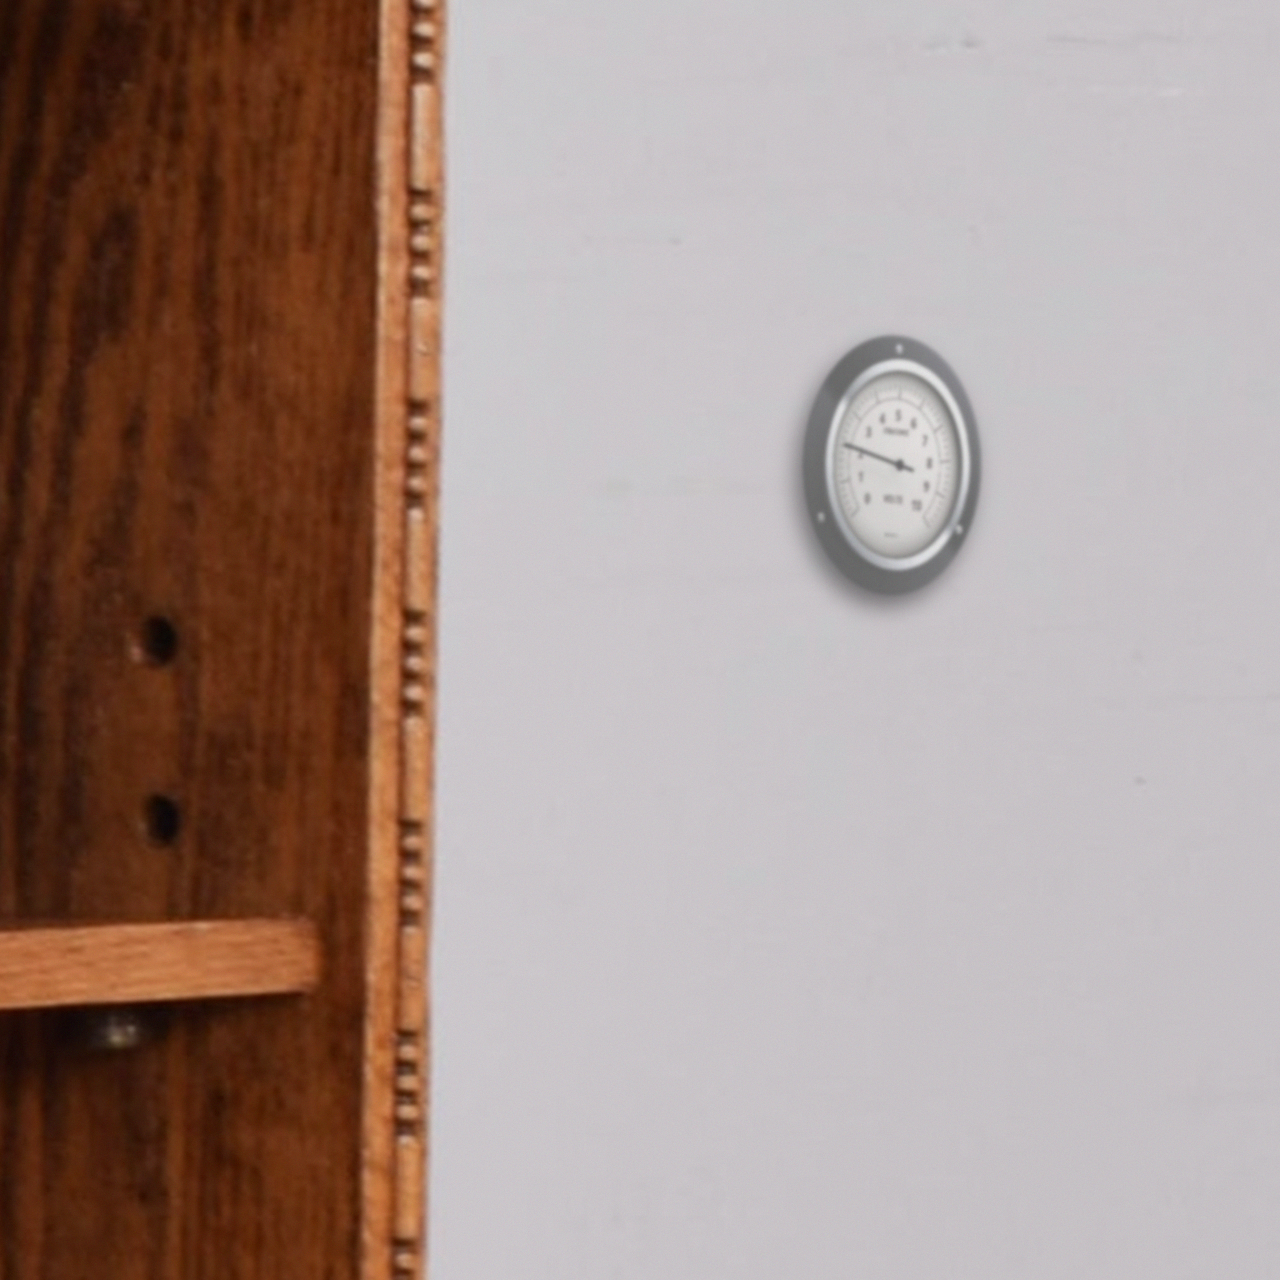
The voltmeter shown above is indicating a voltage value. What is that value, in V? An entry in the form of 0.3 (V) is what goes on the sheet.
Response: 2 (V)
